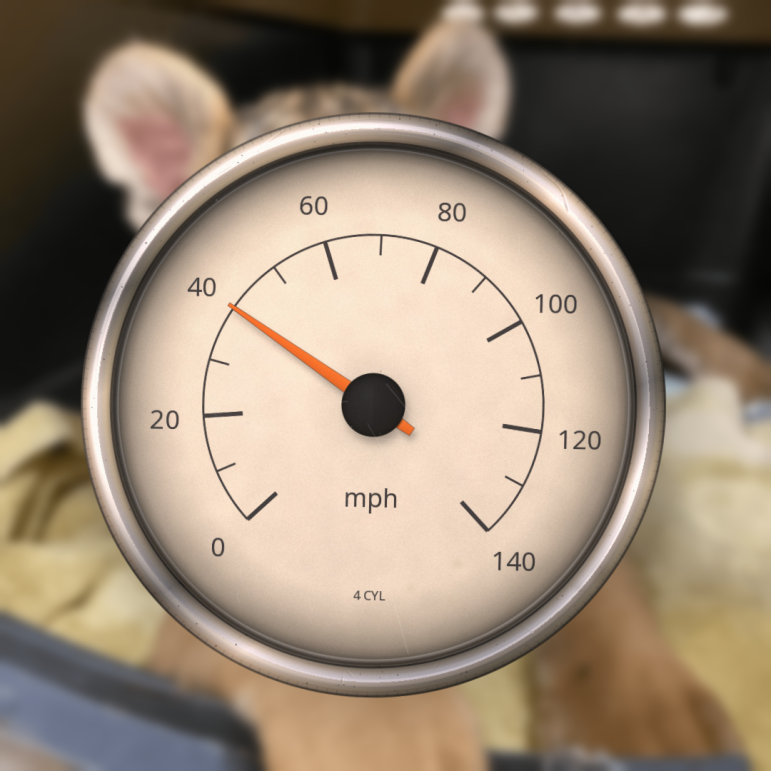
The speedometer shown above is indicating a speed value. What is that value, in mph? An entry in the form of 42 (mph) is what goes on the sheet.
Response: 40 (mph)
